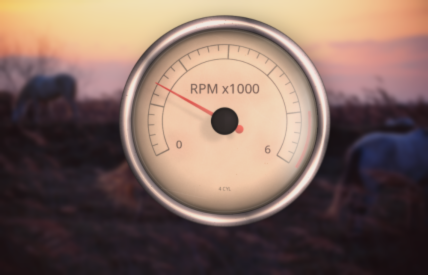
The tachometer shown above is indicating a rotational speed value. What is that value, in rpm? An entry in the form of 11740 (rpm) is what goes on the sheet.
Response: 1400 (rpm)
